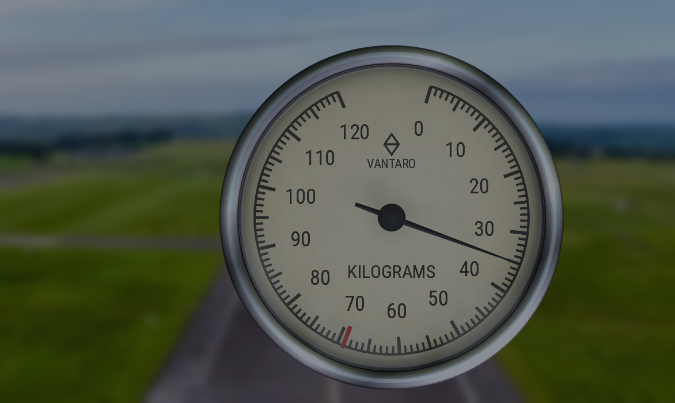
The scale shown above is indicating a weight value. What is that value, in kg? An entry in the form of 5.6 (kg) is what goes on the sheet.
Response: 35 (kg)
